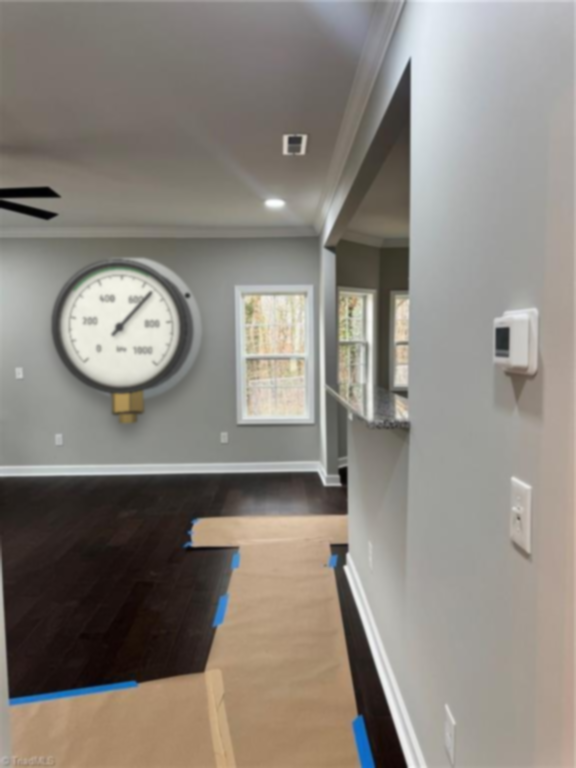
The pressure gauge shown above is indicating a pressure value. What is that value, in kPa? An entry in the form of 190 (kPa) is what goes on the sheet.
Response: 650 (kPa)
